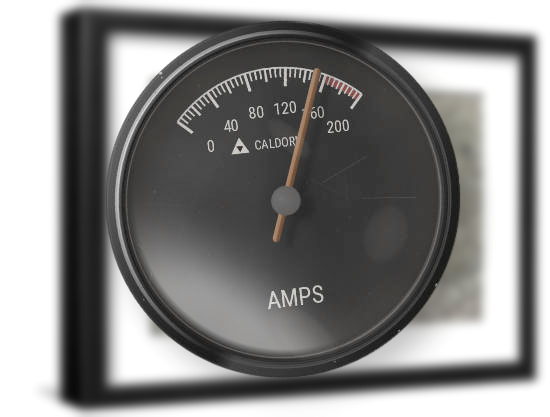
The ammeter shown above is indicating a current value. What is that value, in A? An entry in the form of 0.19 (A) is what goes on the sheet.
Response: 150 (A)
